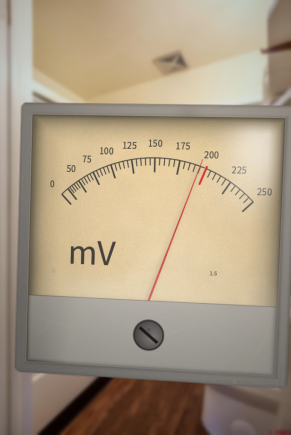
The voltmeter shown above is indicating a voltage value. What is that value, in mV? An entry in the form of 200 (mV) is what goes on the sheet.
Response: 195 (mV)
